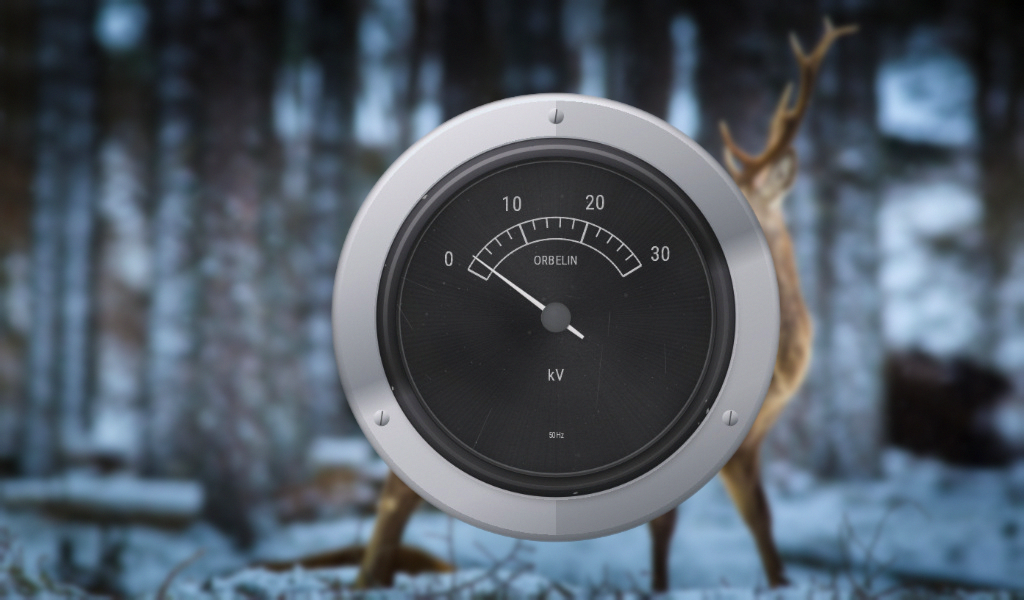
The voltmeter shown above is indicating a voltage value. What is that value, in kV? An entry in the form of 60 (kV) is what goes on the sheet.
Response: 2 (kV)
